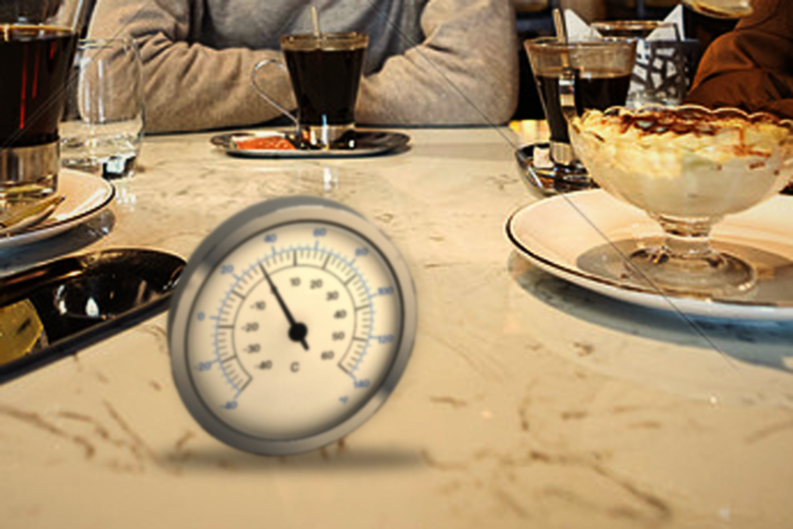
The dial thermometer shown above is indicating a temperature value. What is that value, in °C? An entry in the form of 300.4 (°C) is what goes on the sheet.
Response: 0 (°C)
